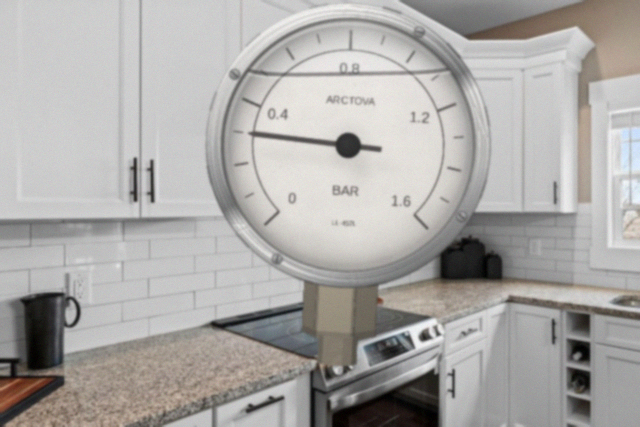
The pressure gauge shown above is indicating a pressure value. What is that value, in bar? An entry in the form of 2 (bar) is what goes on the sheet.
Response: 0.3 (bar)
